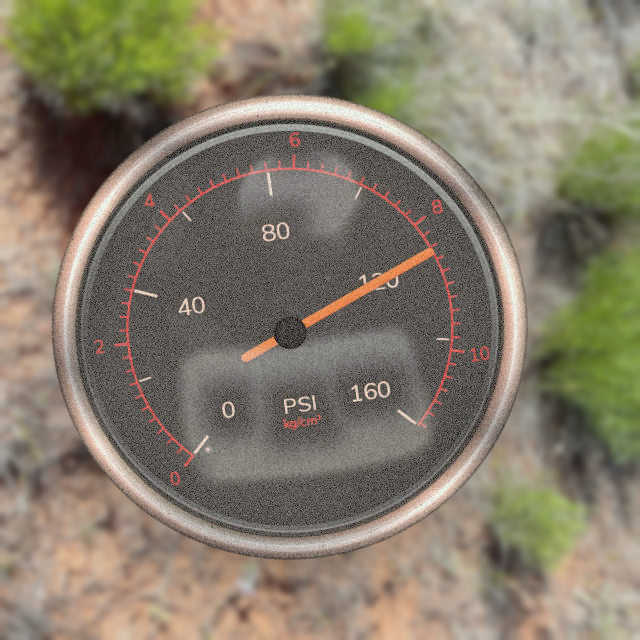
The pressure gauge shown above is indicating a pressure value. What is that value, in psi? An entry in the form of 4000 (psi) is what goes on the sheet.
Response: 120 (psi)
